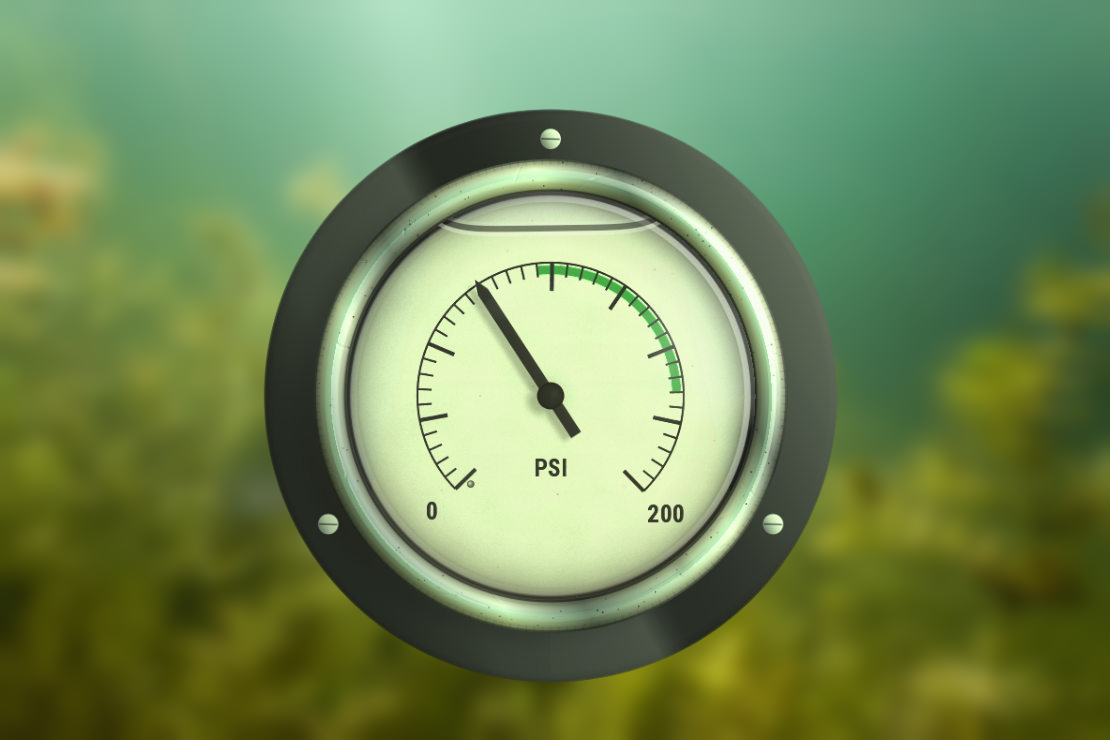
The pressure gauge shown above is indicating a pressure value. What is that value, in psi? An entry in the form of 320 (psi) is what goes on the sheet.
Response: 75 (psi)
